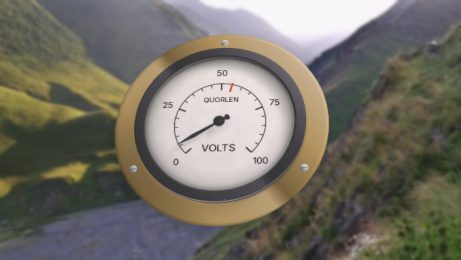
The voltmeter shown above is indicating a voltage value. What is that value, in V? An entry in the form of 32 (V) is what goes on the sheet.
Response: 5 (V)
